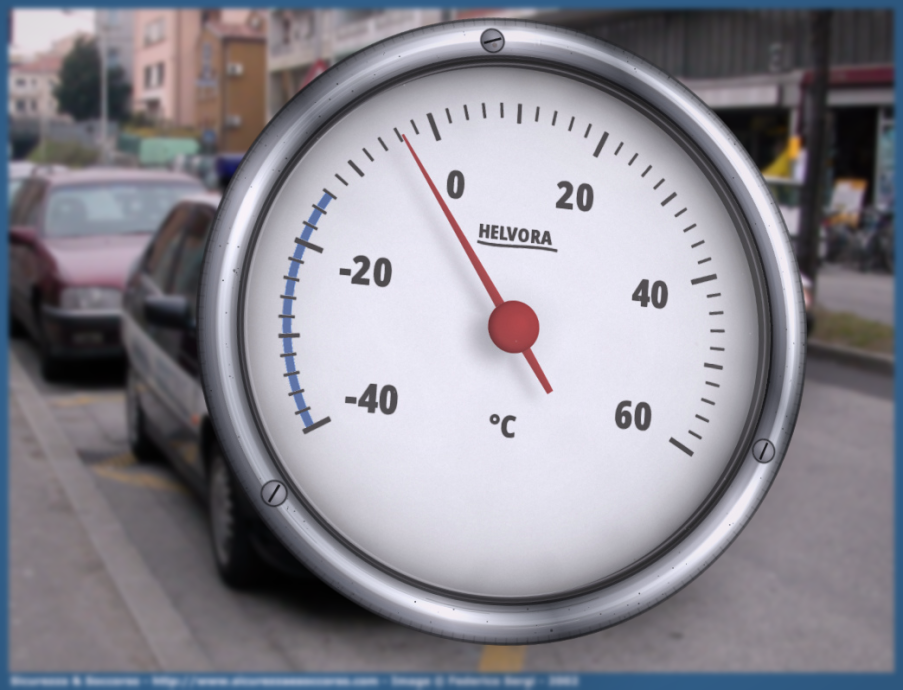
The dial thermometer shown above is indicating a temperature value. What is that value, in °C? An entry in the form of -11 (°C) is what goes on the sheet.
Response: -4 (°C)
